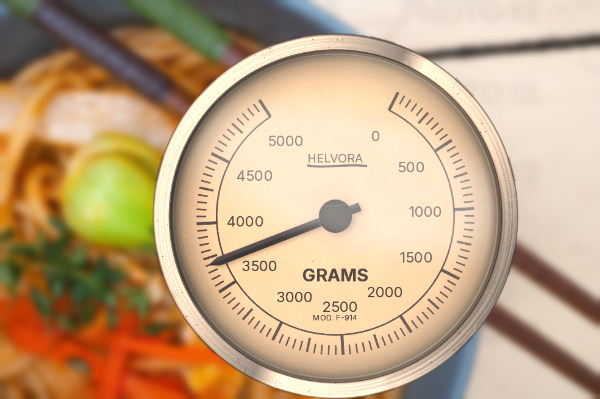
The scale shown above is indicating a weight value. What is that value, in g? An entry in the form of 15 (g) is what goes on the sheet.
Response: 3700 (g)
